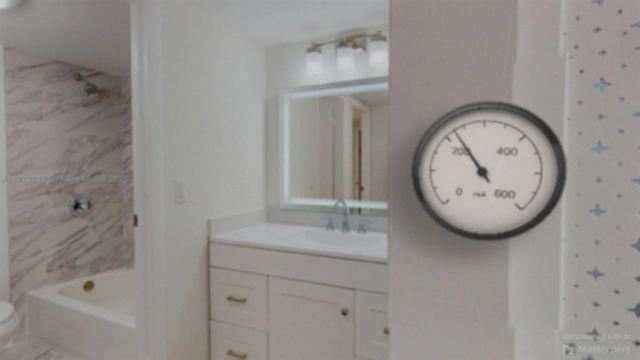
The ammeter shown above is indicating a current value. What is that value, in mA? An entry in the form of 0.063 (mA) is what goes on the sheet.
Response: 225 (mA)
